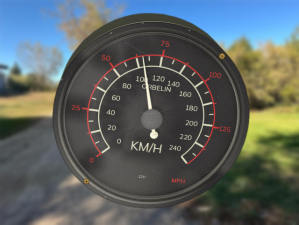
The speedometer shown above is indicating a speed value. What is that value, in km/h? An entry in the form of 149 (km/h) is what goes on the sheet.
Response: 105 (km/h)
